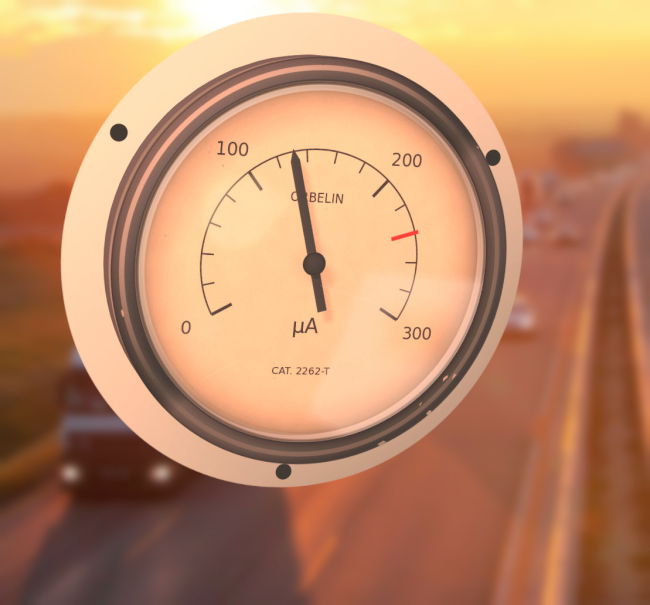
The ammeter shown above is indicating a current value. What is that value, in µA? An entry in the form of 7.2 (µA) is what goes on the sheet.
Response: 130 (µA)
